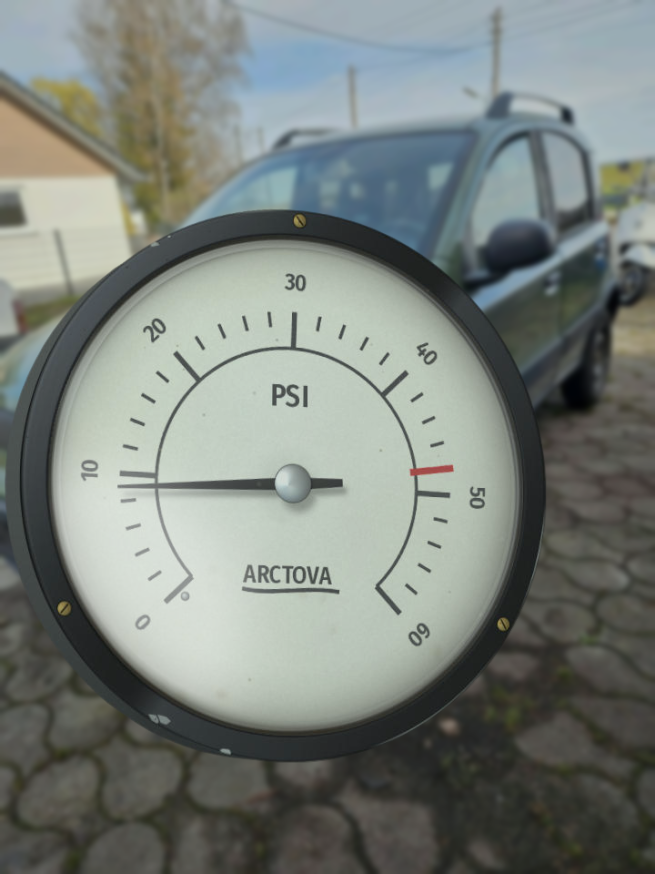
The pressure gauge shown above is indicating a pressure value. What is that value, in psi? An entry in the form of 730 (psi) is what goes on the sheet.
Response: 9 (psi)
